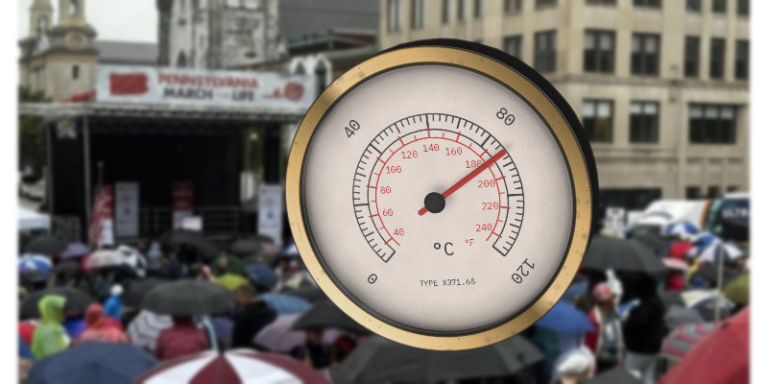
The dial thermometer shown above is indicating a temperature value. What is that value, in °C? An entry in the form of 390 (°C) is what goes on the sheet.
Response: 86 (°C)
